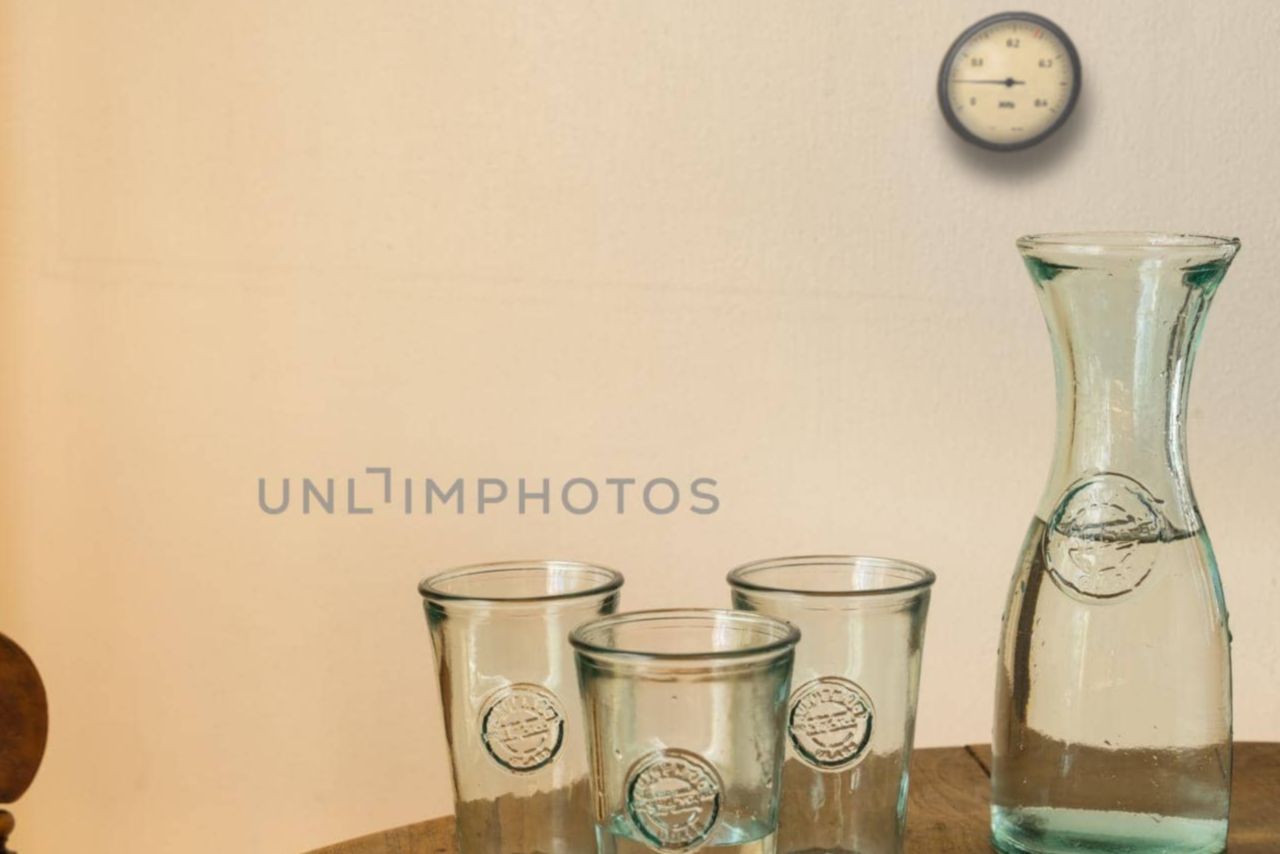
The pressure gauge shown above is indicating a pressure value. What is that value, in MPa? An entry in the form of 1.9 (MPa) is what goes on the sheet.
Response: 0.05 (MPa)
